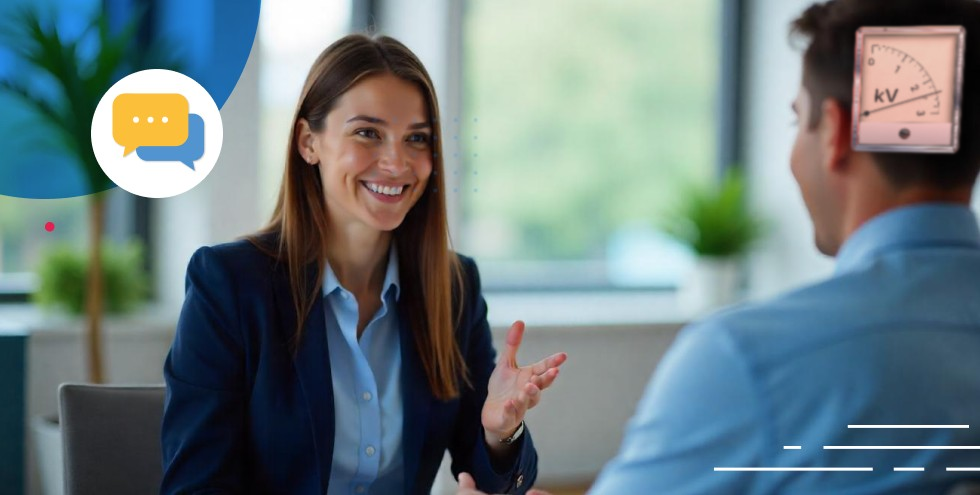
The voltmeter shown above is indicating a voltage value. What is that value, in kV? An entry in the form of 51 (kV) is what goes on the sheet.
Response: 2.4 (kV)
